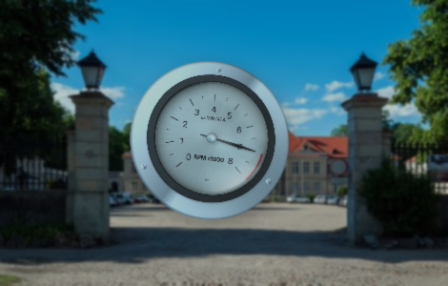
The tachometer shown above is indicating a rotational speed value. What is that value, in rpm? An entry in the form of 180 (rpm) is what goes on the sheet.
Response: 7000 (rpm)
